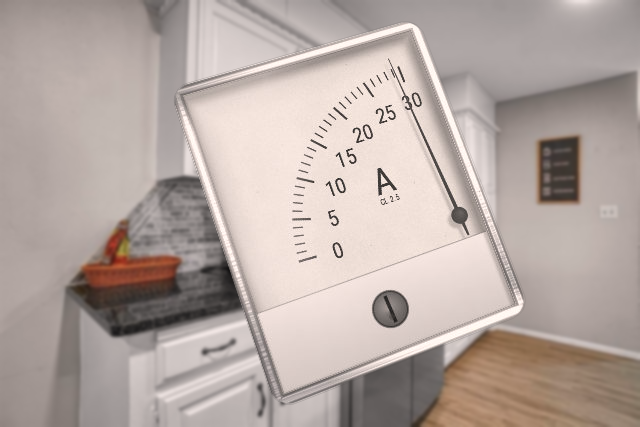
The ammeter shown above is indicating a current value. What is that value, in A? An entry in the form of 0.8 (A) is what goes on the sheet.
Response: 29 (A)
